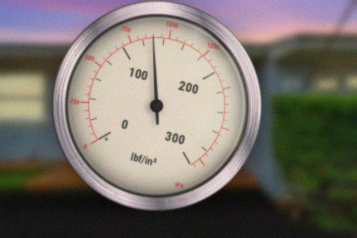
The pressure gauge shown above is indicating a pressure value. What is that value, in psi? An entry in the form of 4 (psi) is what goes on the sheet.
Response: 130 (psi)
